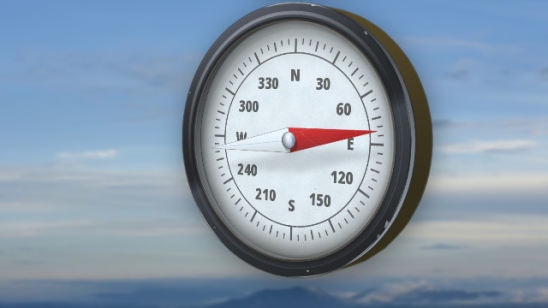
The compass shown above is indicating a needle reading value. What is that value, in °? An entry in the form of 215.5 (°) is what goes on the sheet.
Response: 82.5 (°)
